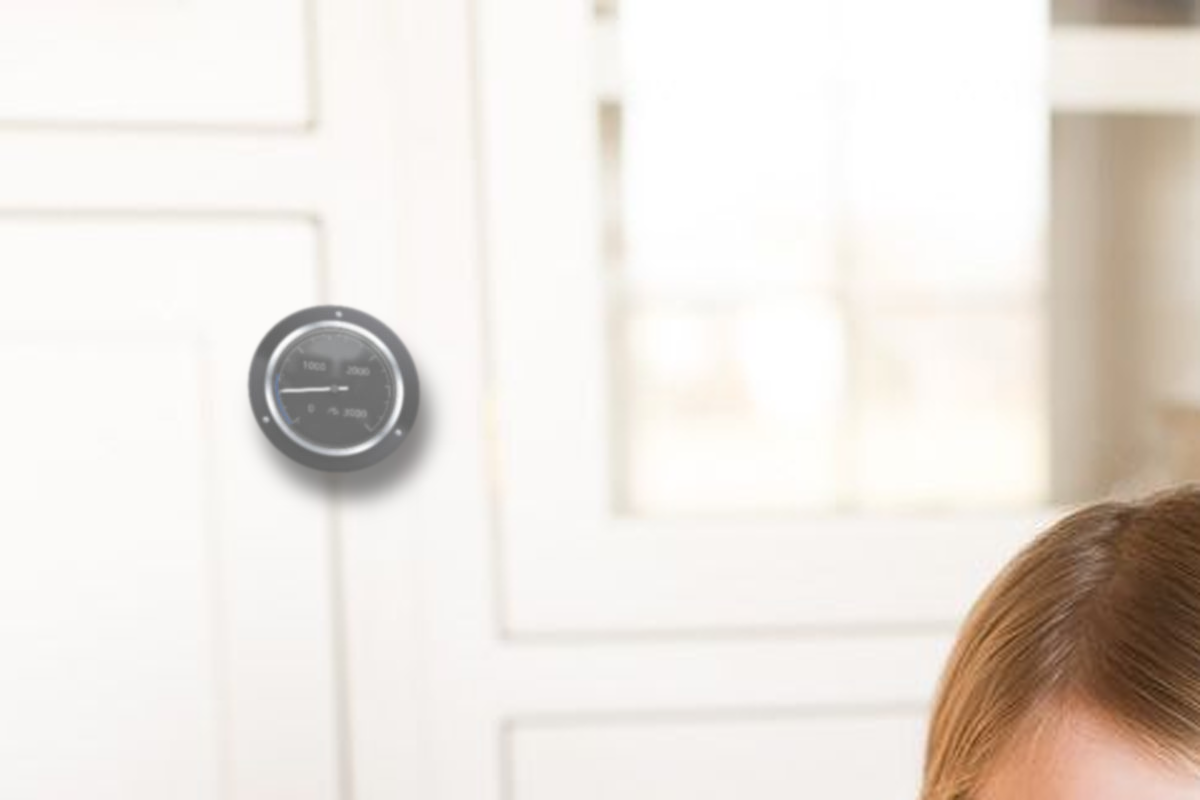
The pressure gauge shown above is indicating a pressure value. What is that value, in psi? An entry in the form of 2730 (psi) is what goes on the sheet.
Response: 400 (psi)
